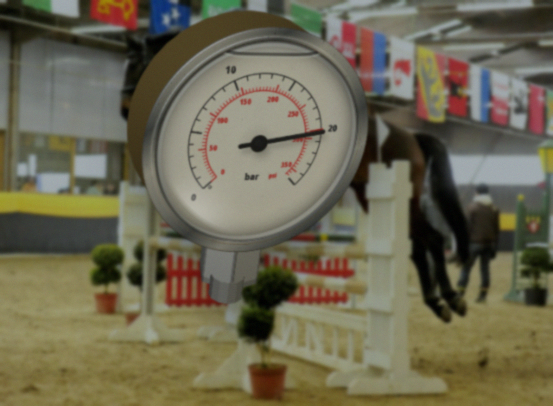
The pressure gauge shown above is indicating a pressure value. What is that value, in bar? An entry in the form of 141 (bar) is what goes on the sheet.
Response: 20 (bar)
